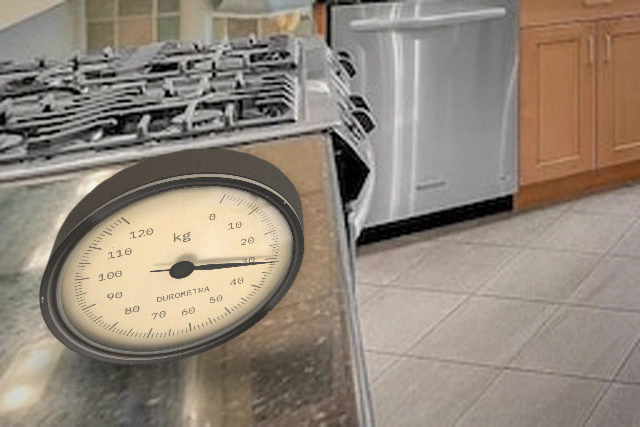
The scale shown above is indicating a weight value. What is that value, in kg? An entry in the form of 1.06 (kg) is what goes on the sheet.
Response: 30 (kg)
